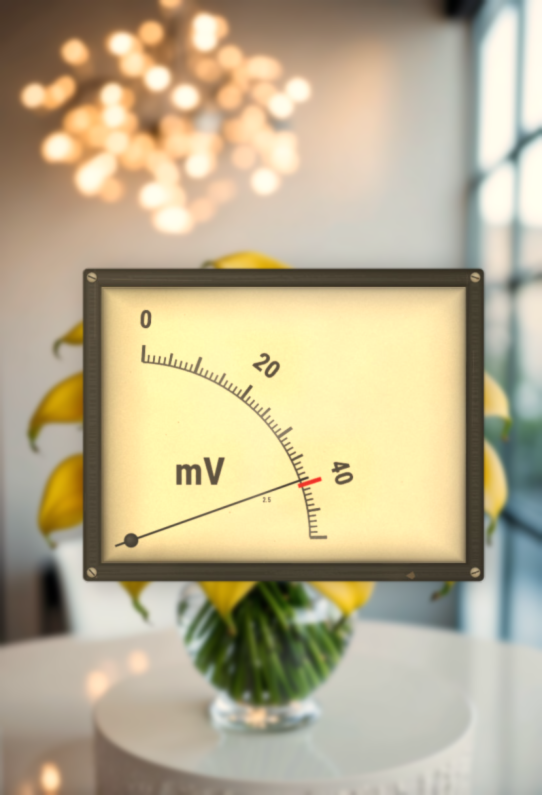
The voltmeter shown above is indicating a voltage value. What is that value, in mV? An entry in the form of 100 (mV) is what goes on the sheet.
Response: 39 (mV)
